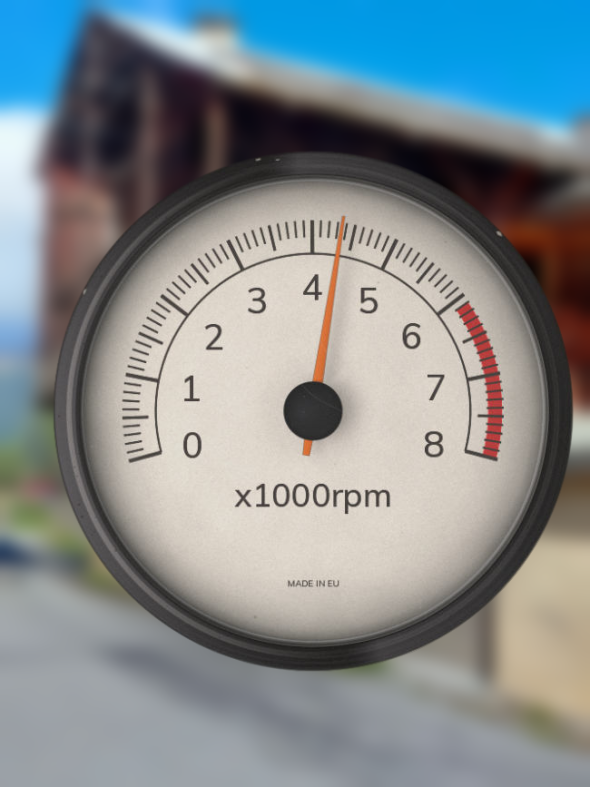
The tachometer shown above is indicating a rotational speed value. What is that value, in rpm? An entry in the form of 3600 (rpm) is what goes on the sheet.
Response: 4350 (rpm)
